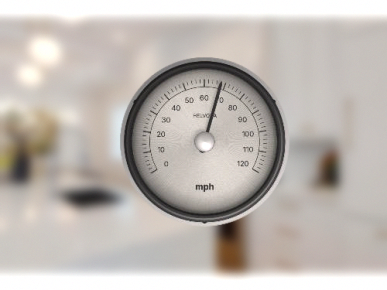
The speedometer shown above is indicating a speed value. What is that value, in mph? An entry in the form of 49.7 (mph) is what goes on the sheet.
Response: 68 (mph)
